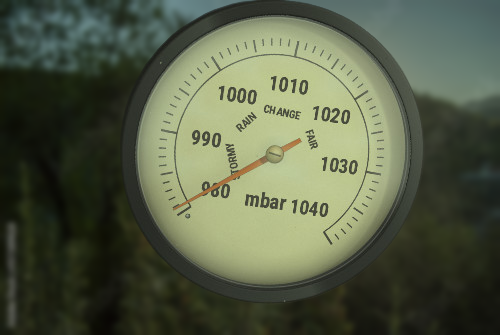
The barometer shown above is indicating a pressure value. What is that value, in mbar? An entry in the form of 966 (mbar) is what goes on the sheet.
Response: 981 (mbar)
